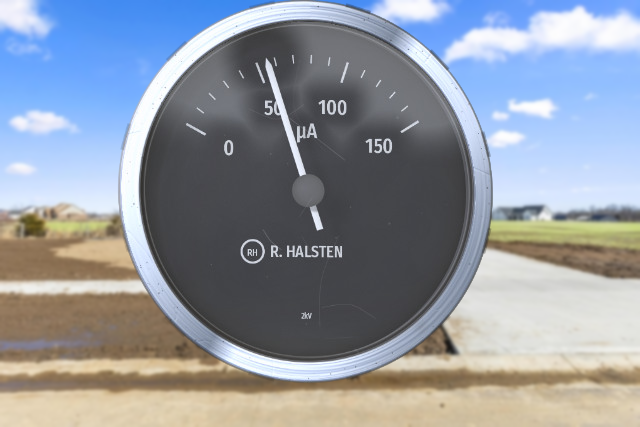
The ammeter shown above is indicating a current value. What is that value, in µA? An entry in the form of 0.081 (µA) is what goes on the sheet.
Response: 55 (µA)
